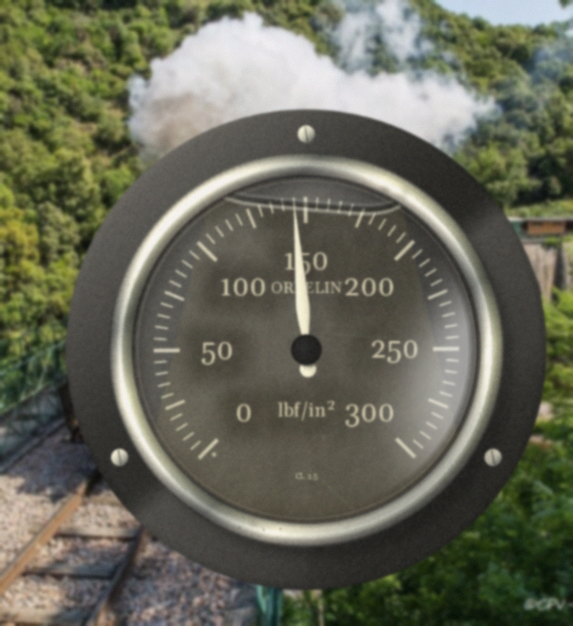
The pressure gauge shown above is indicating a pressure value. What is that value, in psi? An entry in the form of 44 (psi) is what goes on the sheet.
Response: 145 (psi)
